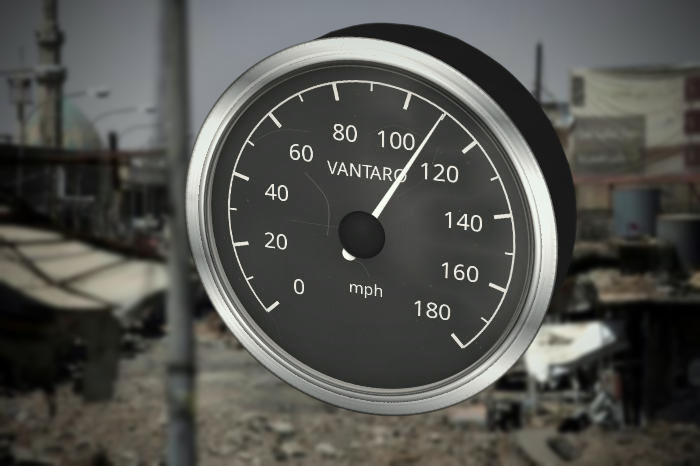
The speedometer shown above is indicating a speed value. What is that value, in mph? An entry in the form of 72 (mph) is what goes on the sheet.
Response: 110 (mph)
